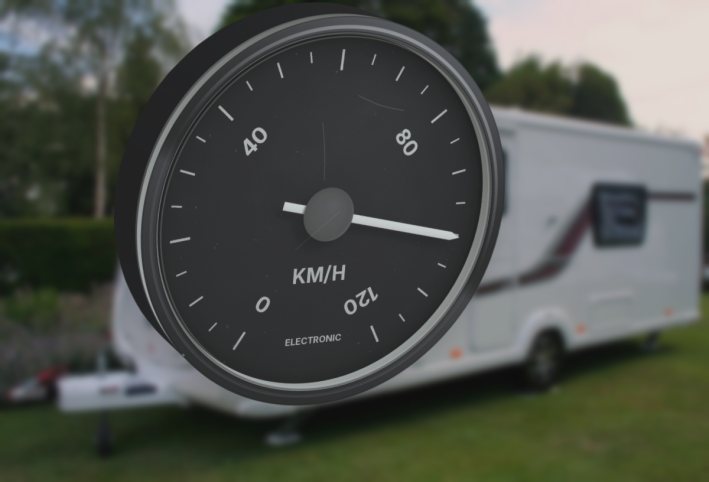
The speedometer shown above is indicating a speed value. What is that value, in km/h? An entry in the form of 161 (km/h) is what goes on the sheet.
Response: 100 (km/h)
